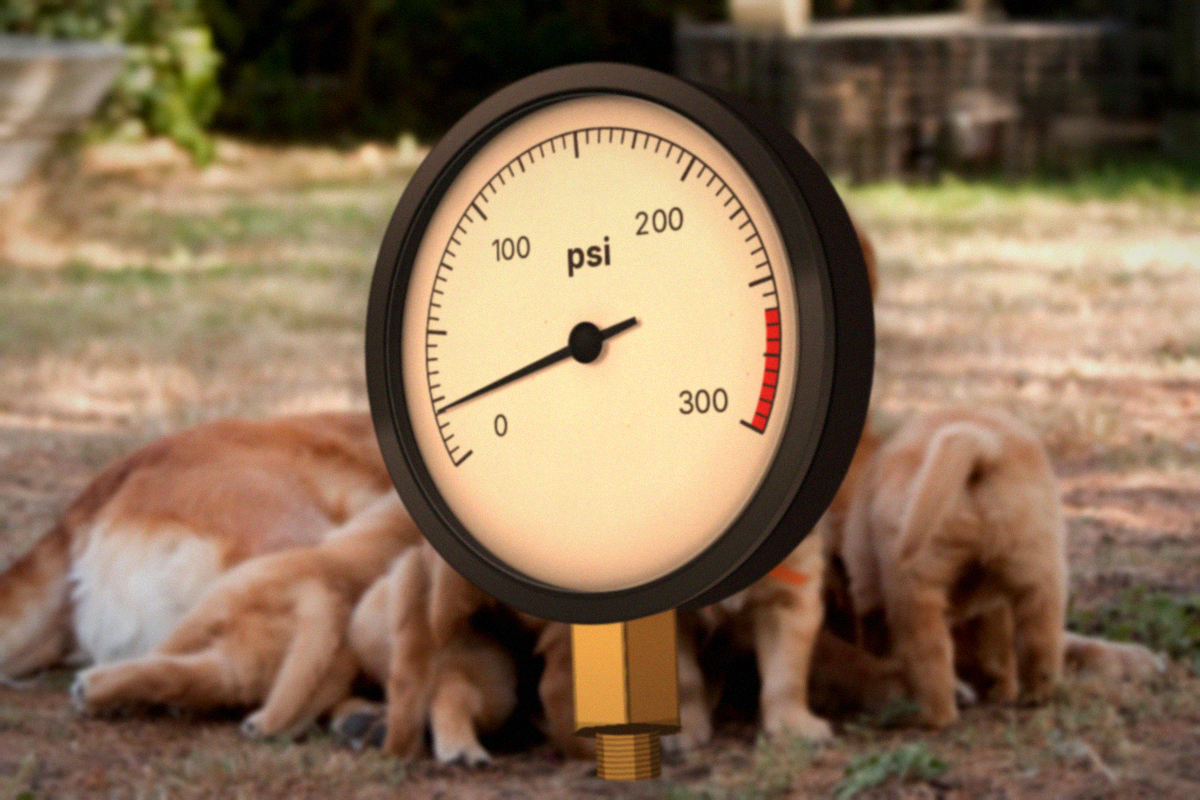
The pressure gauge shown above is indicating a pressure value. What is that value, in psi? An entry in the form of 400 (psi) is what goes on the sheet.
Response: 20 (psi)
